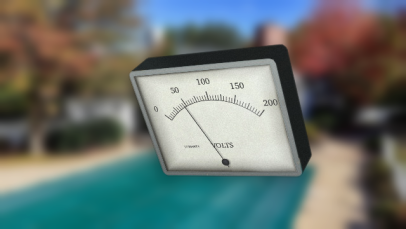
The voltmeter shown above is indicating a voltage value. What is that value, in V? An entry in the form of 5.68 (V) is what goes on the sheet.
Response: 50 (V)
